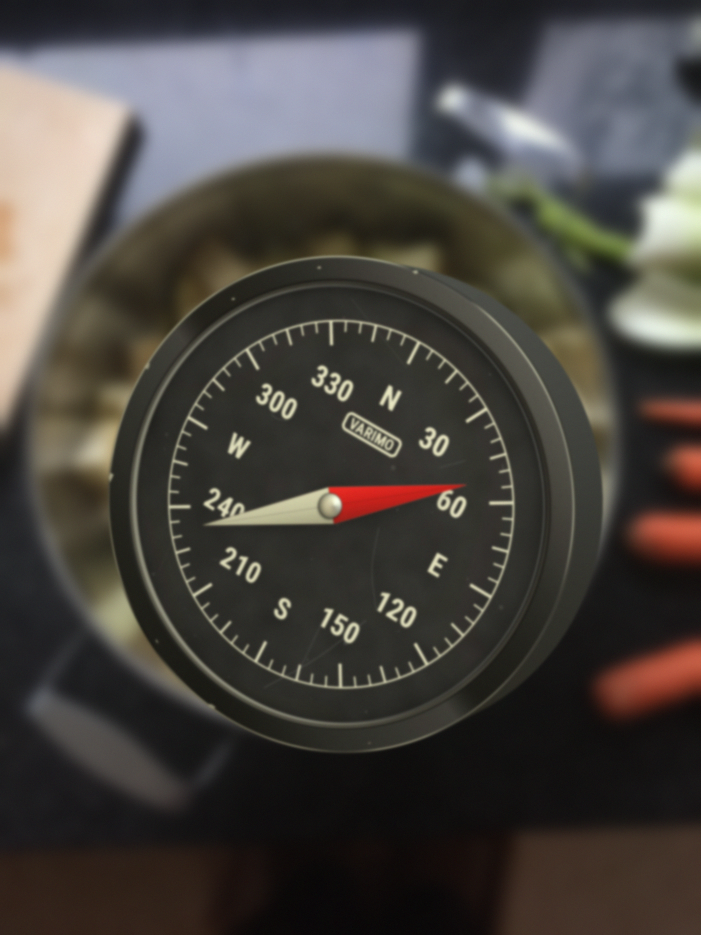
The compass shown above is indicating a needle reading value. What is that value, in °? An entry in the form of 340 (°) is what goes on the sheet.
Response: 52.5 (°)
